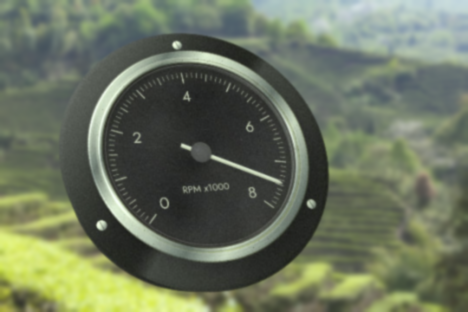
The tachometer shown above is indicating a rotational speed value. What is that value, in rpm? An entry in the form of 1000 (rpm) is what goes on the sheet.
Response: 7500 (rpm)
